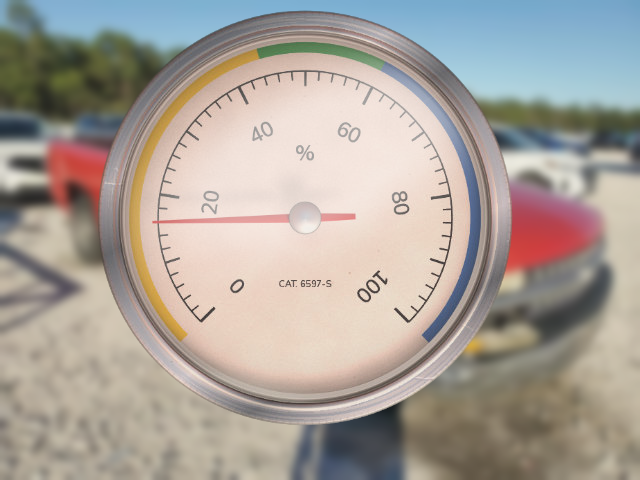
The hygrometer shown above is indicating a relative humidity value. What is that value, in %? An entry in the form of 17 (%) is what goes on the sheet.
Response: 16 (%)
